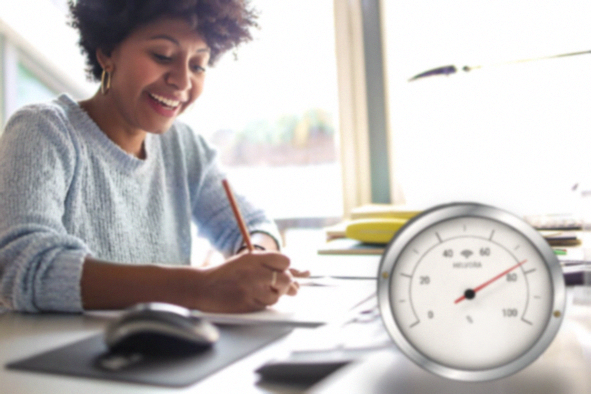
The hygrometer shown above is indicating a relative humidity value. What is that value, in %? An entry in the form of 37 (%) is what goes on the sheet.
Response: 75 (%)
